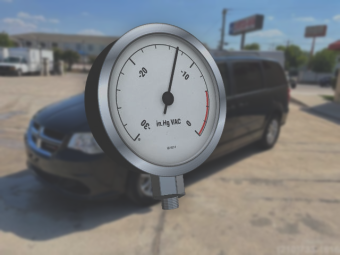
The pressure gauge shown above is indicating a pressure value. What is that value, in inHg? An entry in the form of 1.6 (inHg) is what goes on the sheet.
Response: -13 (inHg)
